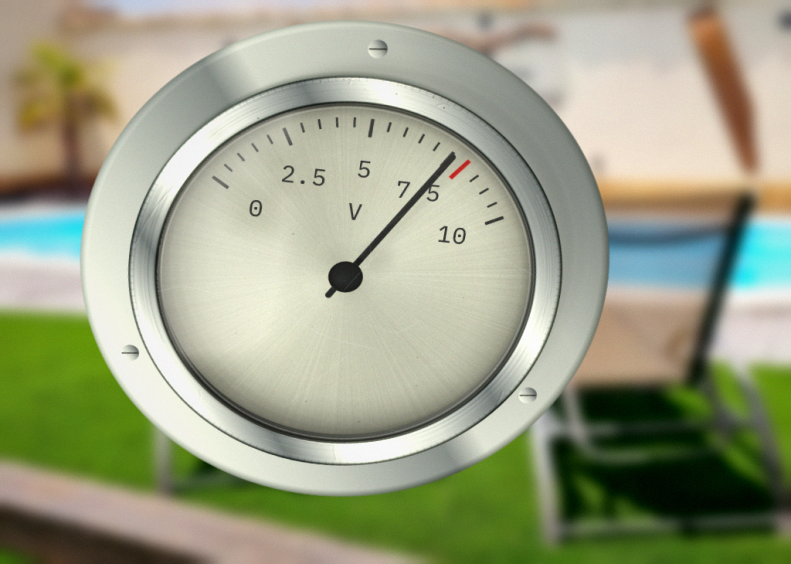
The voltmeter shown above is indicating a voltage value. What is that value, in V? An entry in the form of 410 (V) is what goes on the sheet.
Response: 7.5 (V)
